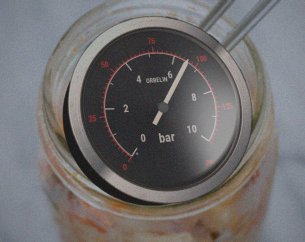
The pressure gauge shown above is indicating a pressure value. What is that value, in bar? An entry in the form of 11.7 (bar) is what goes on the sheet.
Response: 6.5 (bar)
